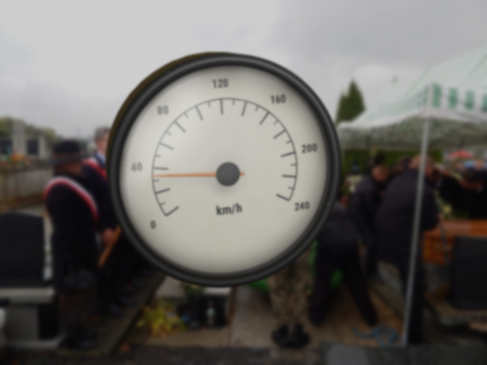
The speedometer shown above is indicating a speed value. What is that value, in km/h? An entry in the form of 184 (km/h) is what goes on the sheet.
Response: 35 (km/h)
